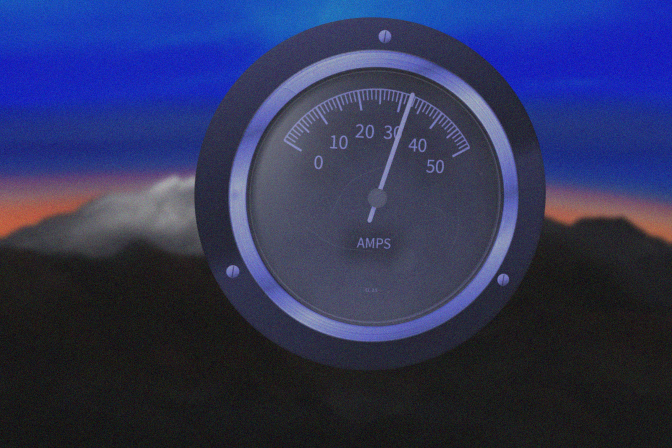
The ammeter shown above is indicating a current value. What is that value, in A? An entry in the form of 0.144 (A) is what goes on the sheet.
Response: 32 (A)
